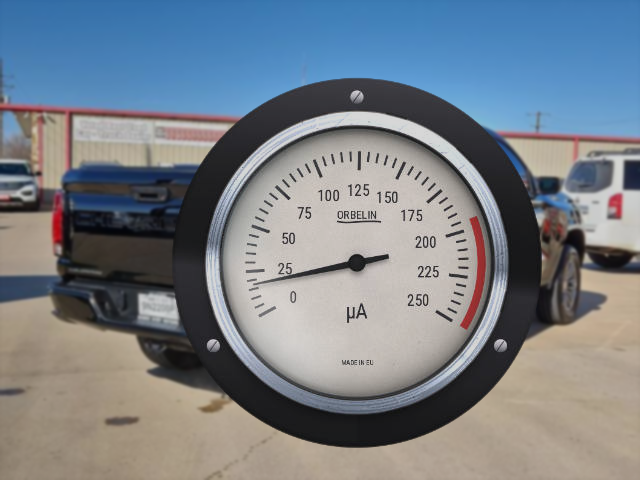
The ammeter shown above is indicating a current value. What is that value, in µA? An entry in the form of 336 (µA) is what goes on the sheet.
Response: 17.5 (µA)
